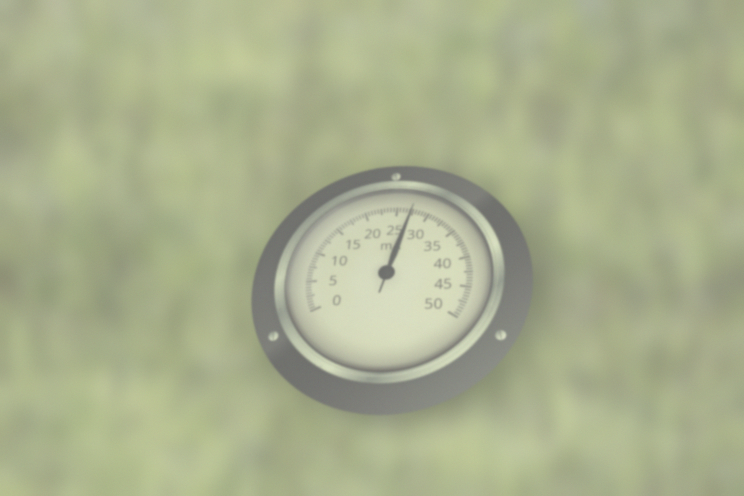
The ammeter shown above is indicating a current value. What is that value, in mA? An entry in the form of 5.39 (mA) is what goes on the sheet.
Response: 27.5 (mA)
